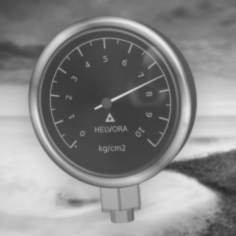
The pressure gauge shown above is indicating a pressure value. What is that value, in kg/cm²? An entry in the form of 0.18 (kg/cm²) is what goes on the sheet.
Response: 7.5 (kg/cm²)
